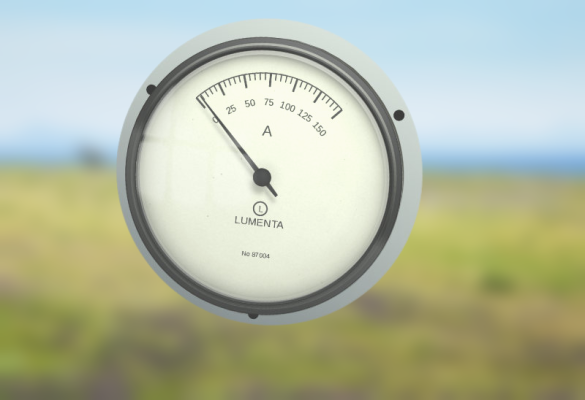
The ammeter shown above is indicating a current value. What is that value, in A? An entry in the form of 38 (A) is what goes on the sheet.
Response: 5 (A)
